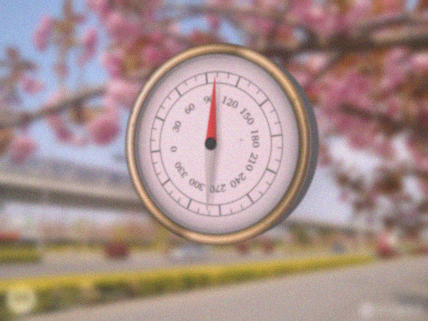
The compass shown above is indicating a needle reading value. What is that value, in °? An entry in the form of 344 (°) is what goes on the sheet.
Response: 100 (°)
